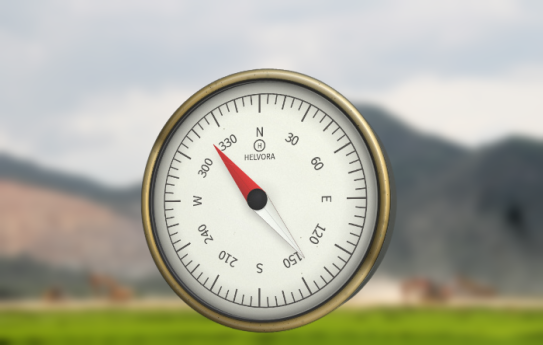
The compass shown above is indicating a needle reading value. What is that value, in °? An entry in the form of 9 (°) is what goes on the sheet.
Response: 320 (°)
